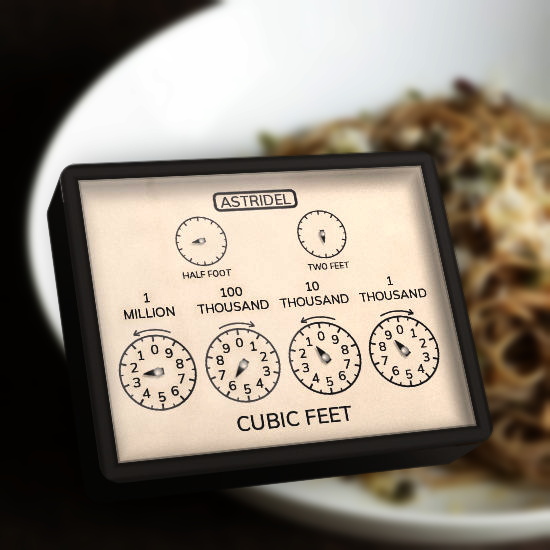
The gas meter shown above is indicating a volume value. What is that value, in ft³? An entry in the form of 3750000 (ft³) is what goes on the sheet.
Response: 260900 (ft³)
